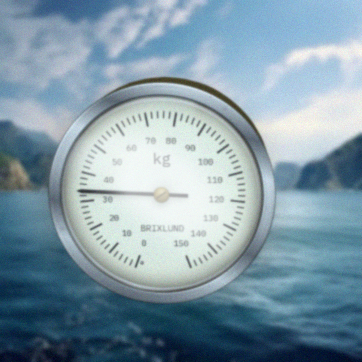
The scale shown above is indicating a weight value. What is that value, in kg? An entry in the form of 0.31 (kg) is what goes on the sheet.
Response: 34 (kg)
